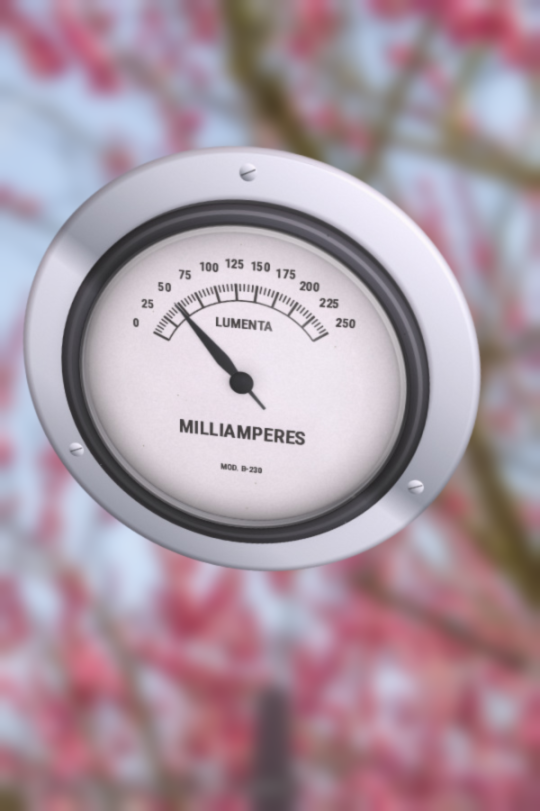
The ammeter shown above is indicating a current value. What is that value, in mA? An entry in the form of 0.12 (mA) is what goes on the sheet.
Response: 50 (mA)
